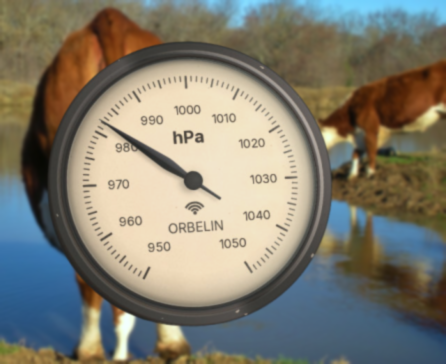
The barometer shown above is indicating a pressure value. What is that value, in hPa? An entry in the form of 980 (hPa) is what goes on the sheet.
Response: 982 (hPa)
